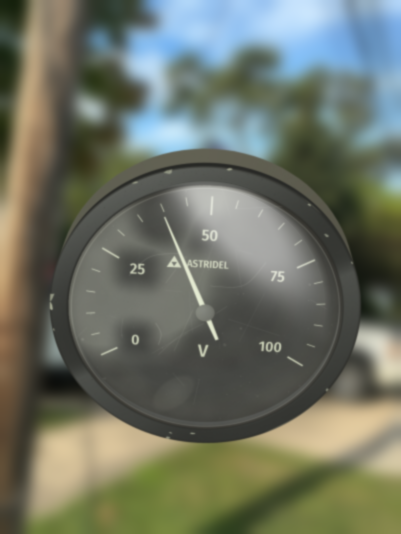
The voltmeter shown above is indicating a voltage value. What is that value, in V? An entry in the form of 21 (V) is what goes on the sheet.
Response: 40 (V)
